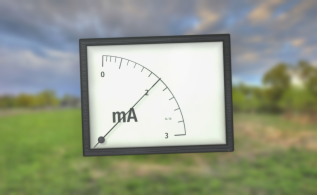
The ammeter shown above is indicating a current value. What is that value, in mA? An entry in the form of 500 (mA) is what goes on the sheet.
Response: 2 (mA)
